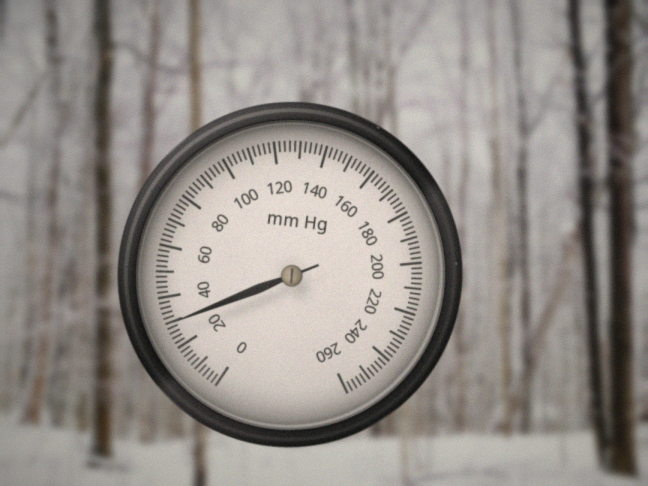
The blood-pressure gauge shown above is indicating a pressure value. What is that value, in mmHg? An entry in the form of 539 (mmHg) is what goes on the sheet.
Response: 30 (mmHg)
